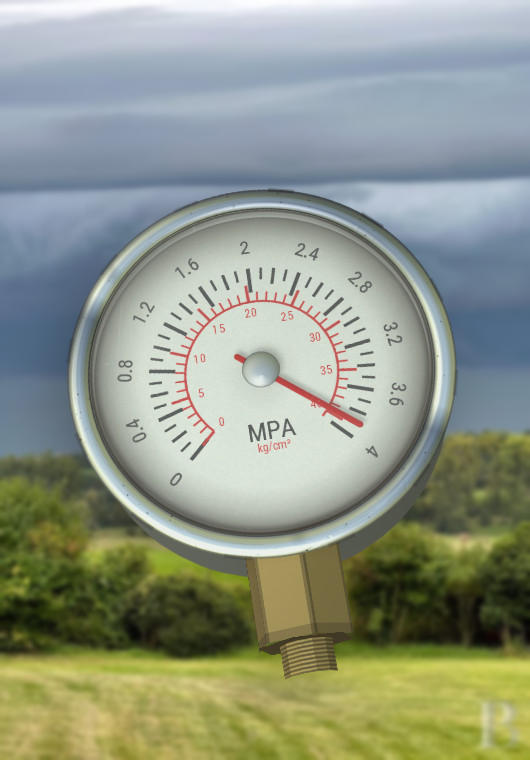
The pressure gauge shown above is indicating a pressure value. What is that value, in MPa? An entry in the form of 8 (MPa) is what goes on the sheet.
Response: 3.9 (MPa)
